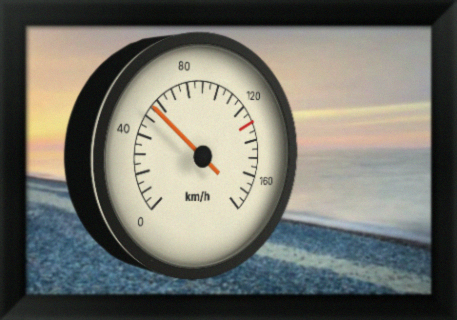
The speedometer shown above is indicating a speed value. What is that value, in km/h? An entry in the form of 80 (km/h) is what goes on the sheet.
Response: 55 (km/h)
